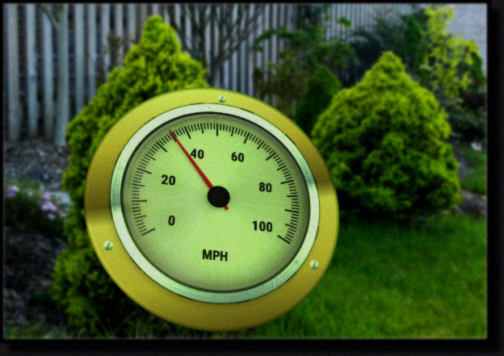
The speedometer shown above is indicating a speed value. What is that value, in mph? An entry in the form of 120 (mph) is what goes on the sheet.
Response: 35 (mph)
